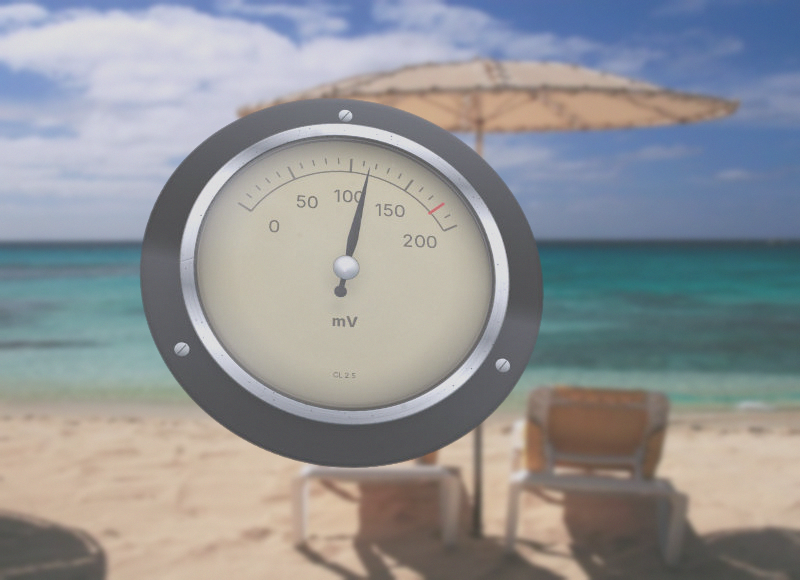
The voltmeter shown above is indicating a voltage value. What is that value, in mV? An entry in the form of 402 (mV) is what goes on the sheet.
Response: 115 (mV)
